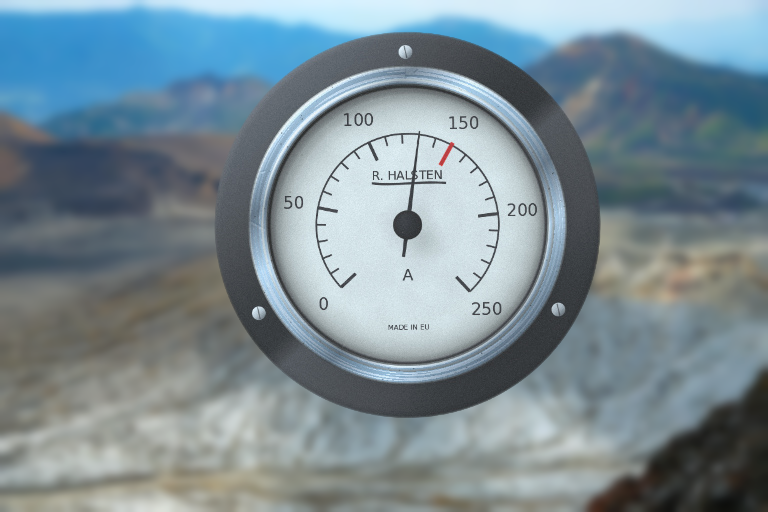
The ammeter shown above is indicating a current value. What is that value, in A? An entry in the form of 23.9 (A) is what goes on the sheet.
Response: 130 (A)
